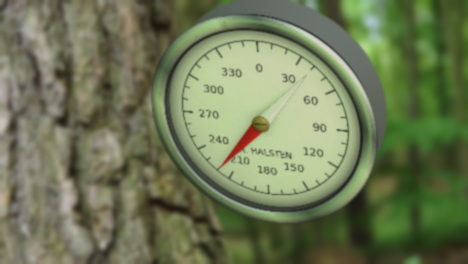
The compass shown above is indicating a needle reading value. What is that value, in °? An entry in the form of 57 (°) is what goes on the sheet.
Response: 220 (°)
